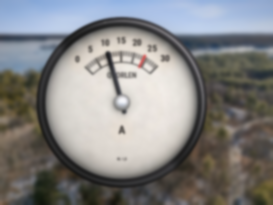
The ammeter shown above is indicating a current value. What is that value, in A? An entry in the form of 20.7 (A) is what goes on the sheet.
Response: 10 (A)
